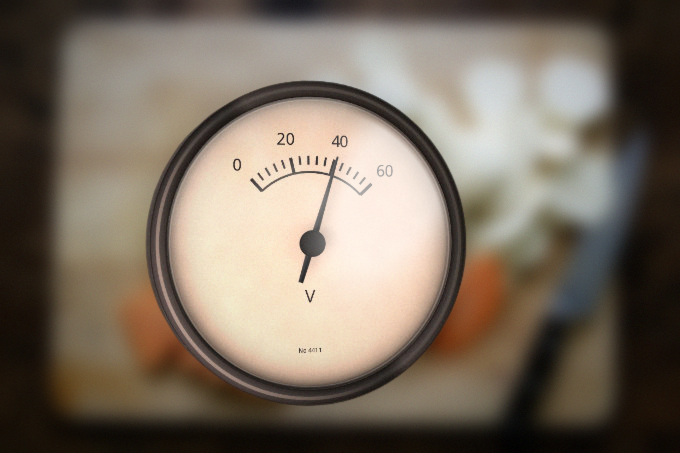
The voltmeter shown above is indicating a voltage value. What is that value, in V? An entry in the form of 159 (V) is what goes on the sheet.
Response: 40 (V)
